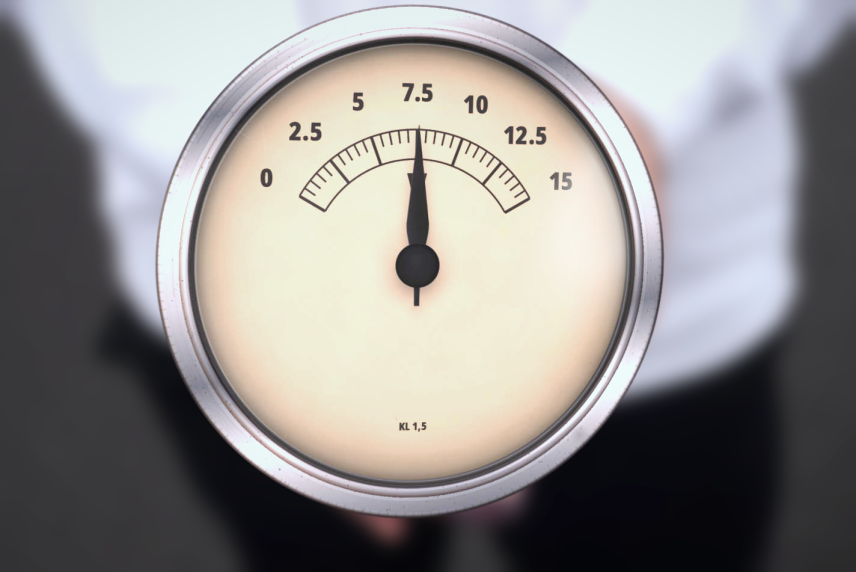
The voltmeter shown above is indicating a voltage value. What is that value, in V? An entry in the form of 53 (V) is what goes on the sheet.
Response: 7.5 (V)
